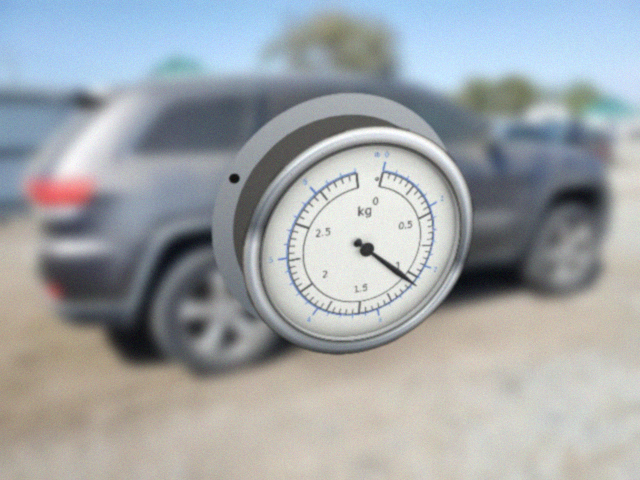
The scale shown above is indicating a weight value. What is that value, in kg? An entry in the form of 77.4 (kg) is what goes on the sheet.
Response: 1.05 (kg)
